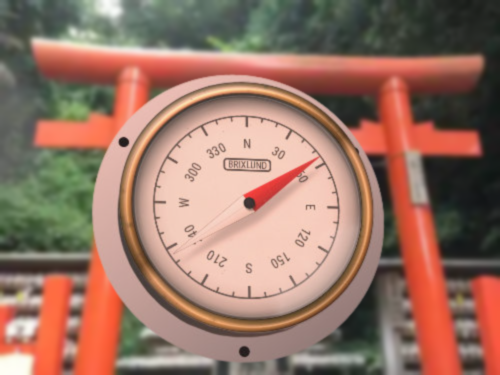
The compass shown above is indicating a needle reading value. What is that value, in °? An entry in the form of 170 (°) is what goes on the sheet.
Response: 55 (°)
